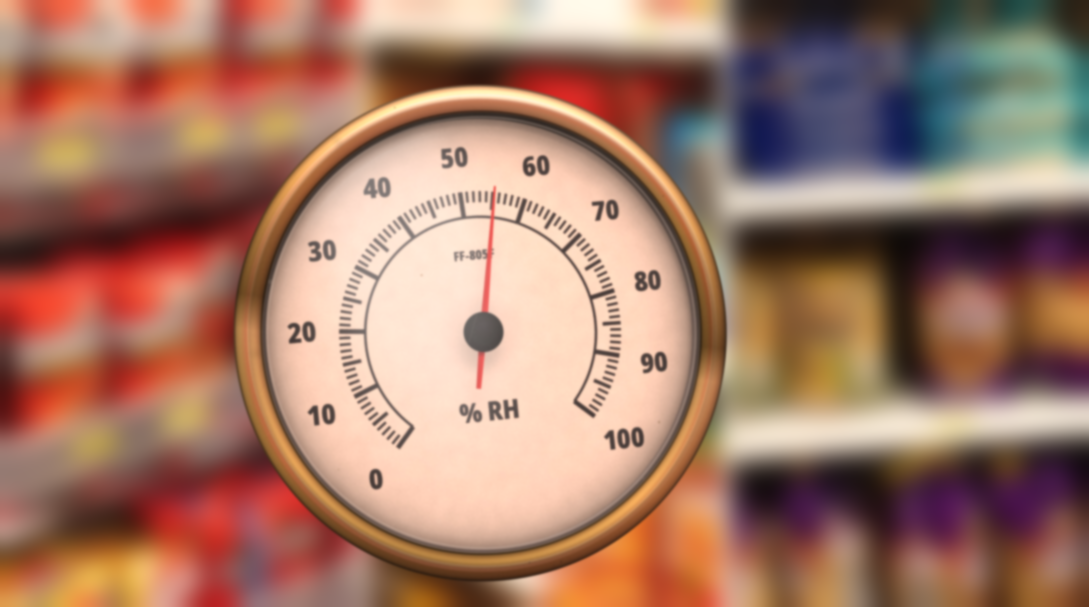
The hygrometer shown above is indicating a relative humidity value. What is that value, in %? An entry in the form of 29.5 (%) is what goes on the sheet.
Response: 55 (%)
